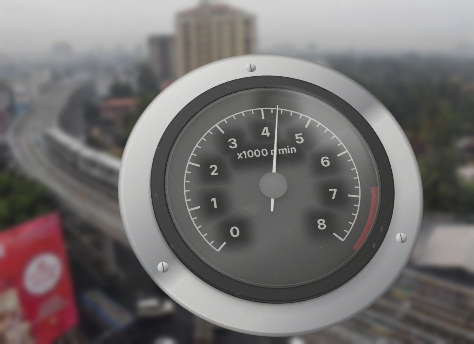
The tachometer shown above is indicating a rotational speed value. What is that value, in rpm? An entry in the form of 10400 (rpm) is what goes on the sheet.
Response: 4300 (rpm)
